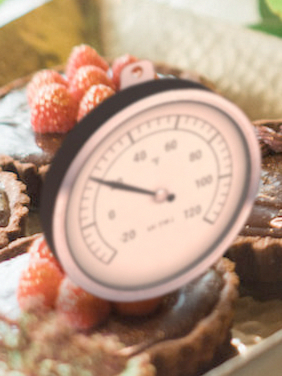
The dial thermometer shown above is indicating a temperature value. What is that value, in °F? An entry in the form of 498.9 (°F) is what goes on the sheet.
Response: 20 (°F)
